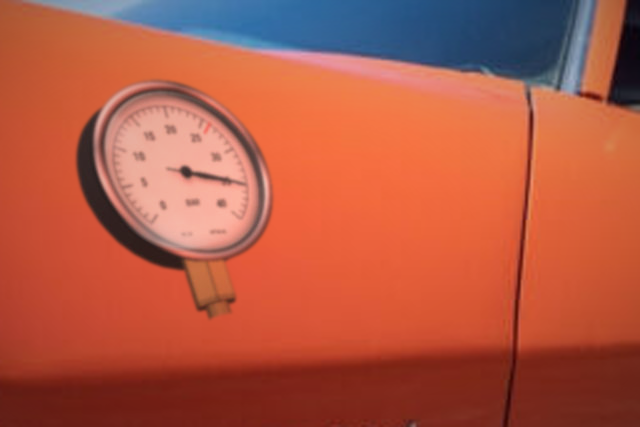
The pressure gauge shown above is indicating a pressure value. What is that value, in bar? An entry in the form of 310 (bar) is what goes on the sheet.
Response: 35 (bar)
